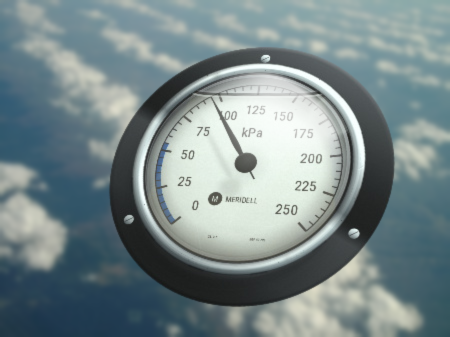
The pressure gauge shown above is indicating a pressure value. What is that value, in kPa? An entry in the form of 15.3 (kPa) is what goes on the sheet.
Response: 95 (kPa)
